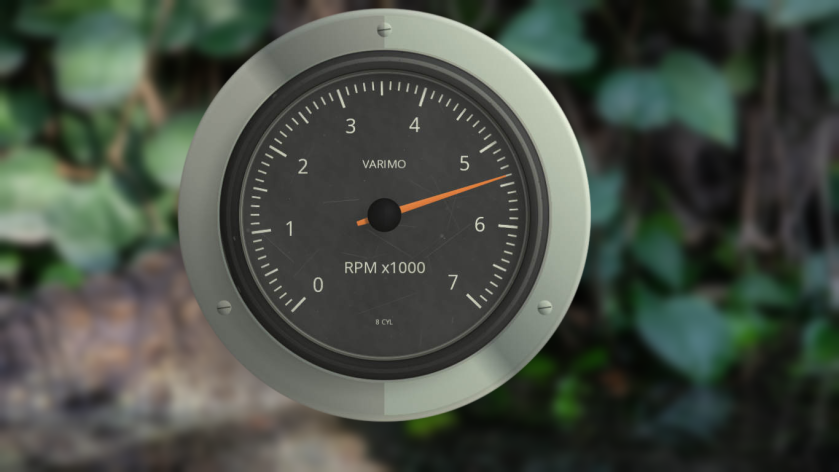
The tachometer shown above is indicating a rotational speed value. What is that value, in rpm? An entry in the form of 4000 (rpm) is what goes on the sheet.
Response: 5400 (rpm)
